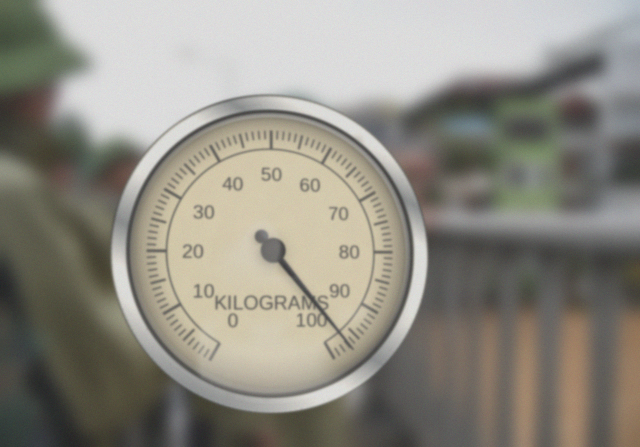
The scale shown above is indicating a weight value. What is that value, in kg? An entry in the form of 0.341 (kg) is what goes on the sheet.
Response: 97 (kg)
